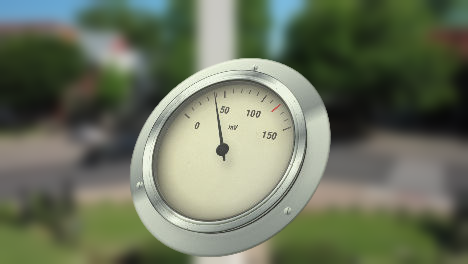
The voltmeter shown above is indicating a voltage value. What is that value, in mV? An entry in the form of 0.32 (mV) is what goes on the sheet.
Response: 40 (mV)
